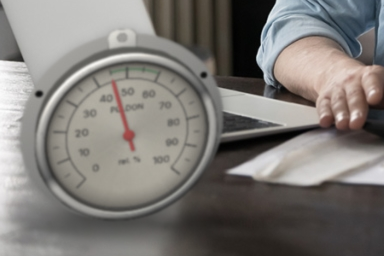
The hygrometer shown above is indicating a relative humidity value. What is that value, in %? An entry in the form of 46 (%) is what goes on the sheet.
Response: 45 (%)
